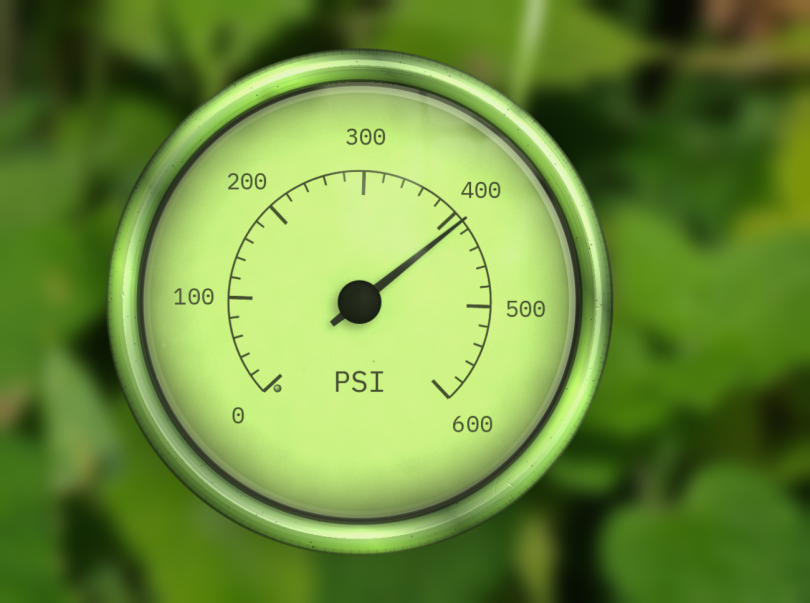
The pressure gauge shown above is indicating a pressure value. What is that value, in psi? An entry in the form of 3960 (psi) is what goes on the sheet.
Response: 410 (psi)
